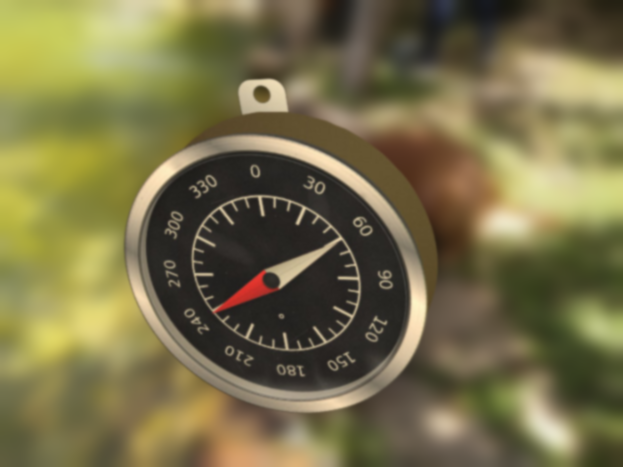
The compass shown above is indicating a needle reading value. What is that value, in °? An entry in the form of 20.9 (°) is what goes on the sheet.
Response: 240 (°)
